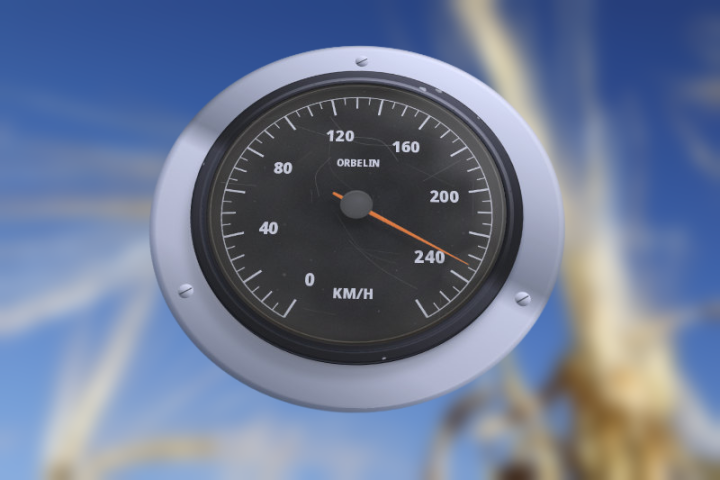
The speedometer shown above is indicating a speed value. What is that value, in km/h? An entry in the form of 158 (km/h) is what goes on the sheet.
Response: 235 (km/h)
